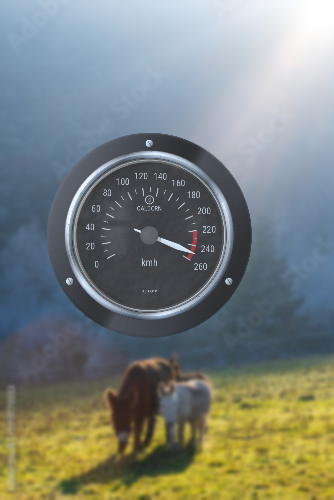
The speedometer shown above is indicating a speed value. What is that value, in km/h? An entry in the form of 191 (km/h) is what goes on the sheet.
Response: 250 (km/h)
